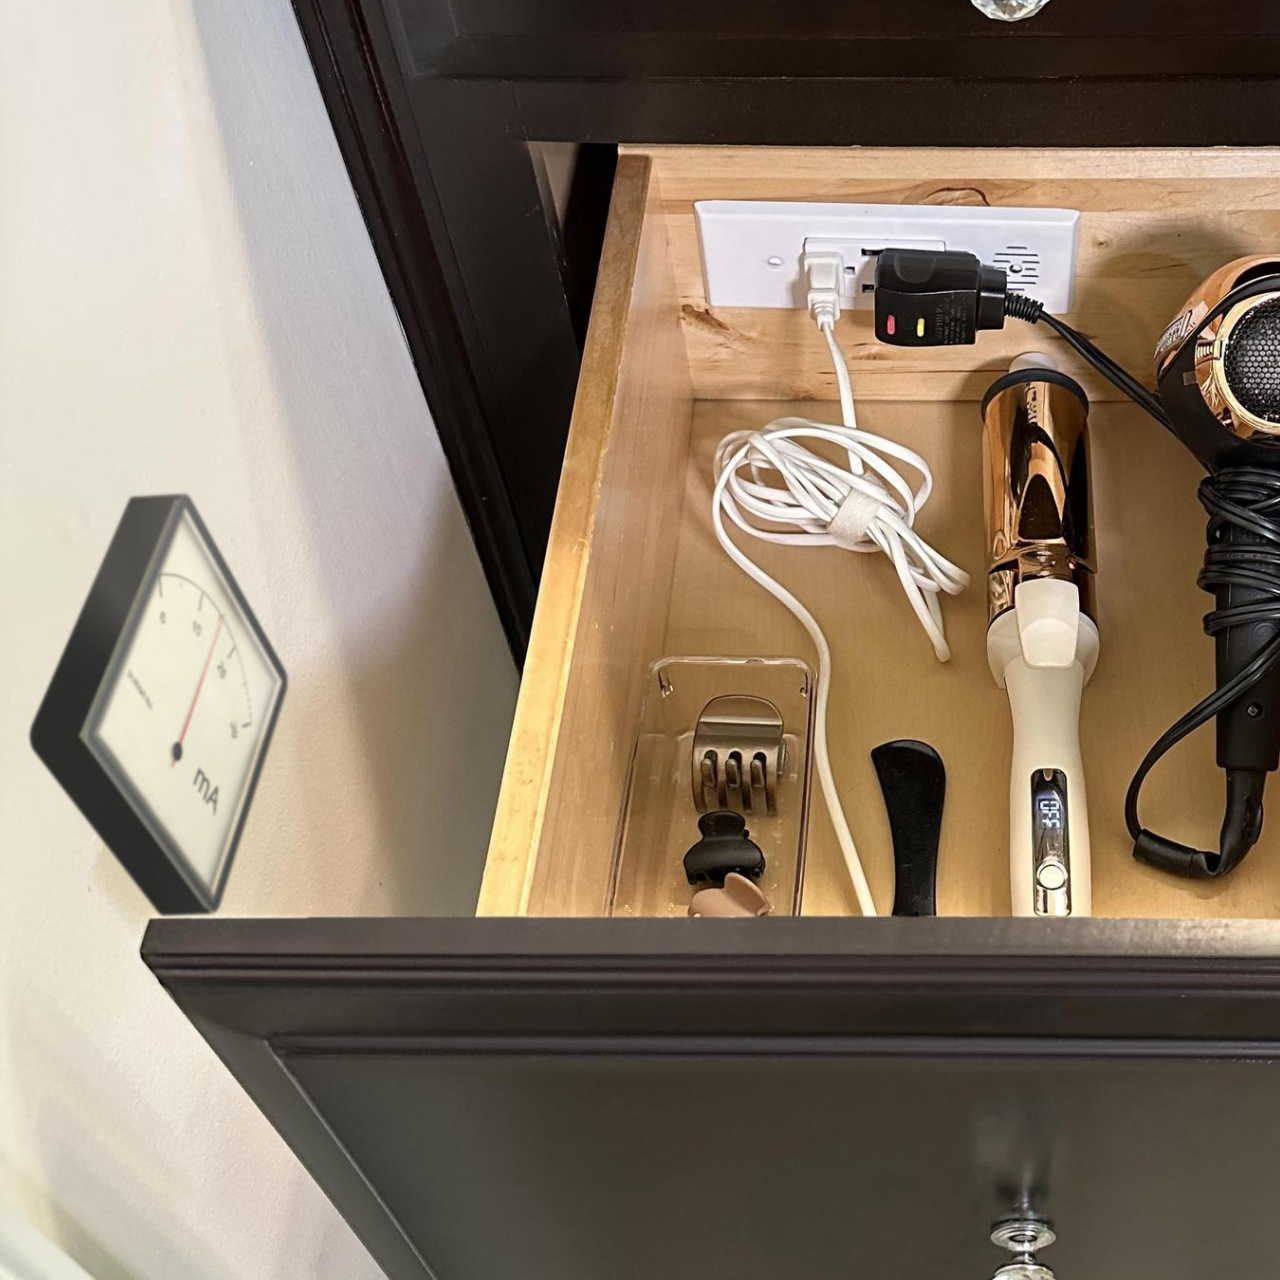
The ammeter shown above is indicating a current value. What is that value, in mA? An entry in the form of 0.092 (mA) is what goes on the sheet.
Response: 15 (mA)
